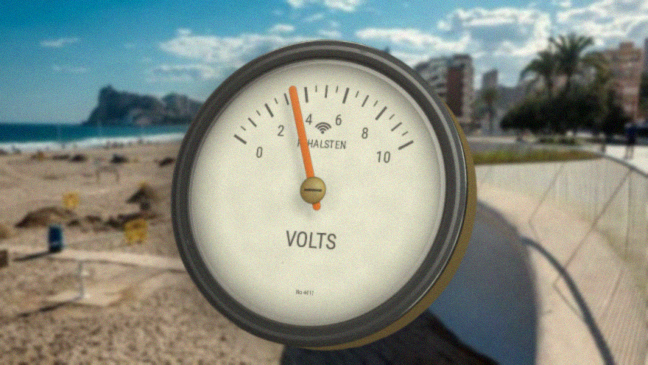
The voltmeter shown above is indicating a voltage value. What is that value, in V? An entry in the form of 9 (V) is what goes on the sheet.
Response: 3.5 (V)
